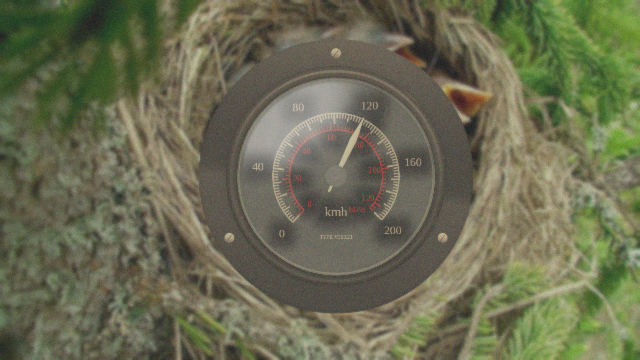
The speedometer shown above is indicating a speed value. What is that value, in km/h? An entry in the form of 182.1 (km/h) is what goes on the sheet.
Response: 120 (km/h)
